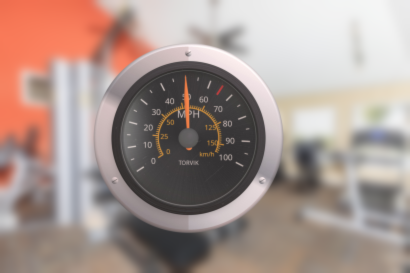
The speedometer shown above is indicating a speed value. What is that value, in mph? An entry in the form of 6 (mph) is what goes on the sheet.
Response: 50 (mph)
